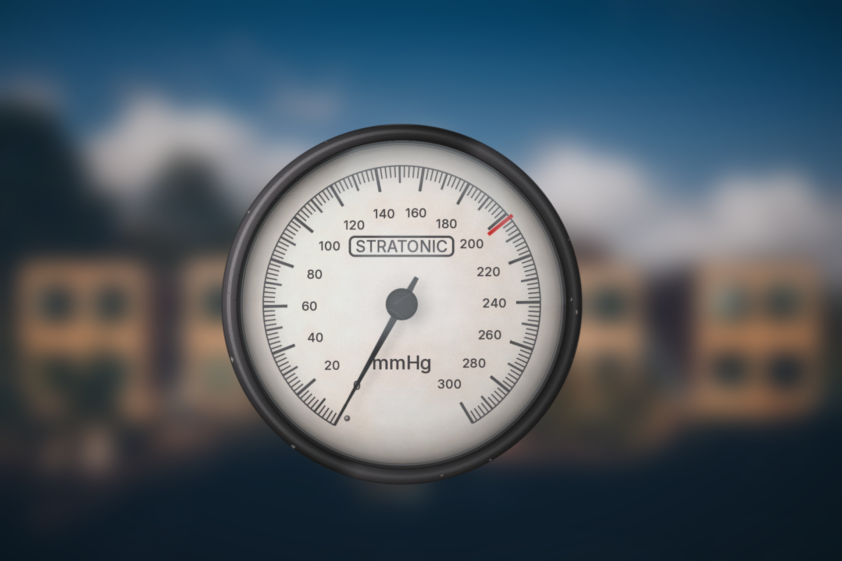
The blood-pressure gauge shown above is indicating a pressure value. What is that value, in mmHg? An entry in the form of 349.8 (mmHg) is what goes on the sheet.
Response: 0 (mmHg)
